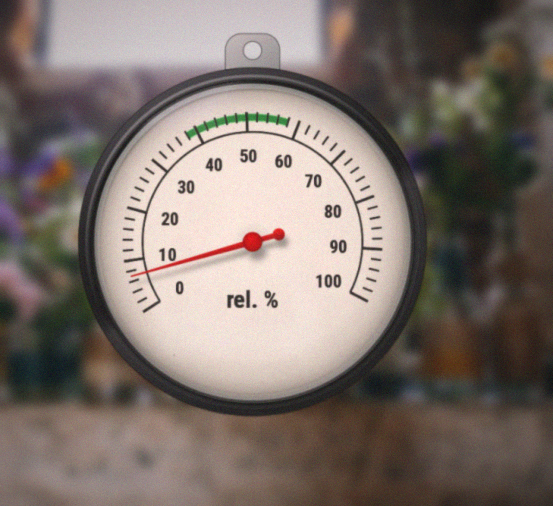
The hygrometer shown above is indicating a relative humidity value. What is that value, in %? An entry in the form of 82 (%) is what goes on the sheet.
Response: 7 (%)
